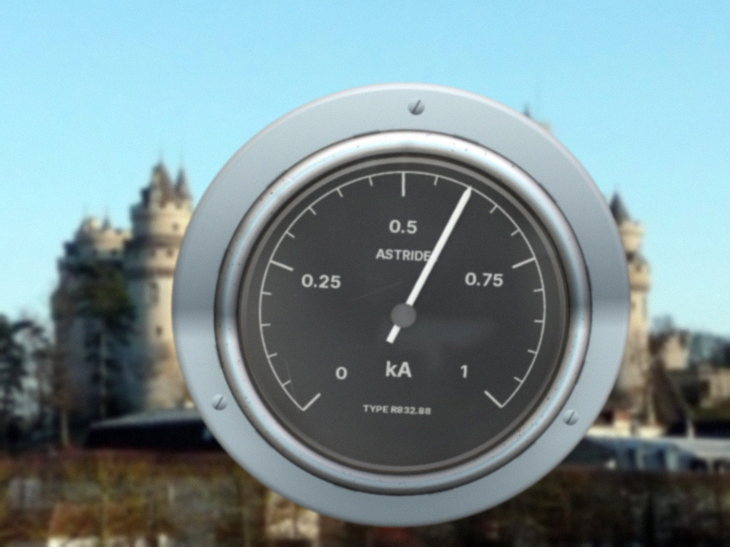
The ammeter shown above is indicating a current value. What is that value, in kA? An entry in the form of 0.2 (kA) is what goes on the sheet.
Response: 0.6 (kA)
